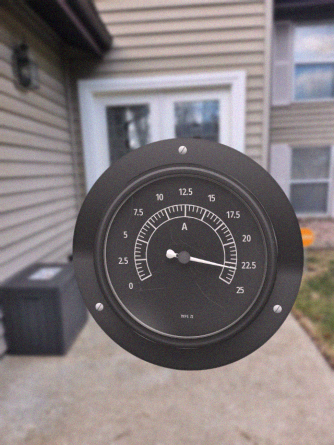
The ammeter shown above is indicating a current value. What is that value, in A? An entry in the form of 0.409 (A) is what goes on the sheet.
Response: 23 (A)
